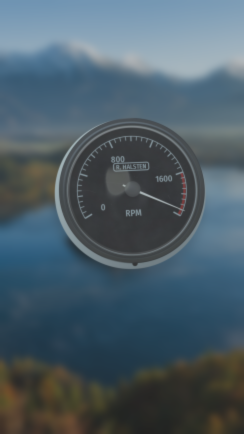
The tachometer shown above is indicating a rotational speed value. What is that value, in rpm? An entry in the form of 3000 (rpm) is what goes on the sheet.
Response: 1950 (rpm)
